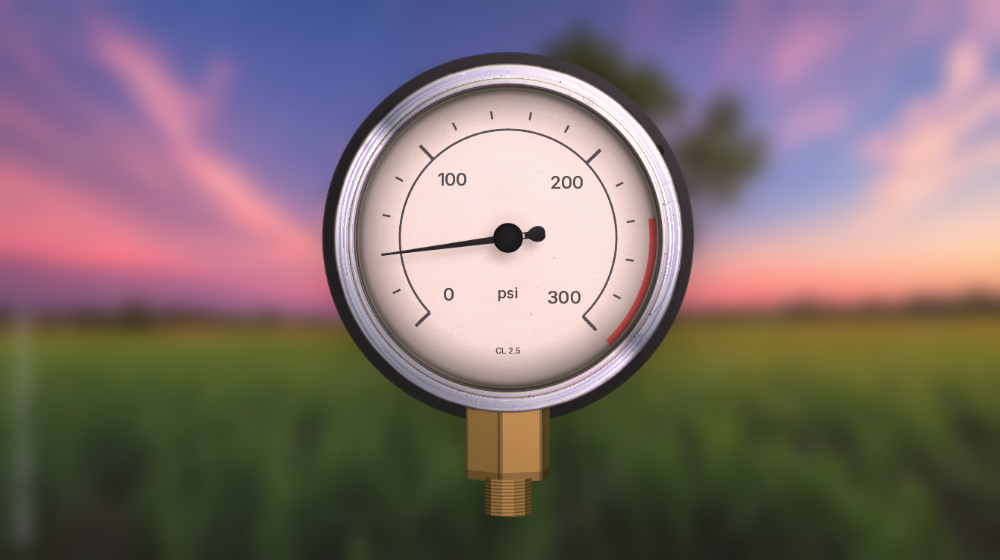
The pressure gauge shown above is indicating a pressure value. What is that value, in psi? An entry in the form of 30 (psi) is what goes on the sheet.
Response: 40 (psi)
